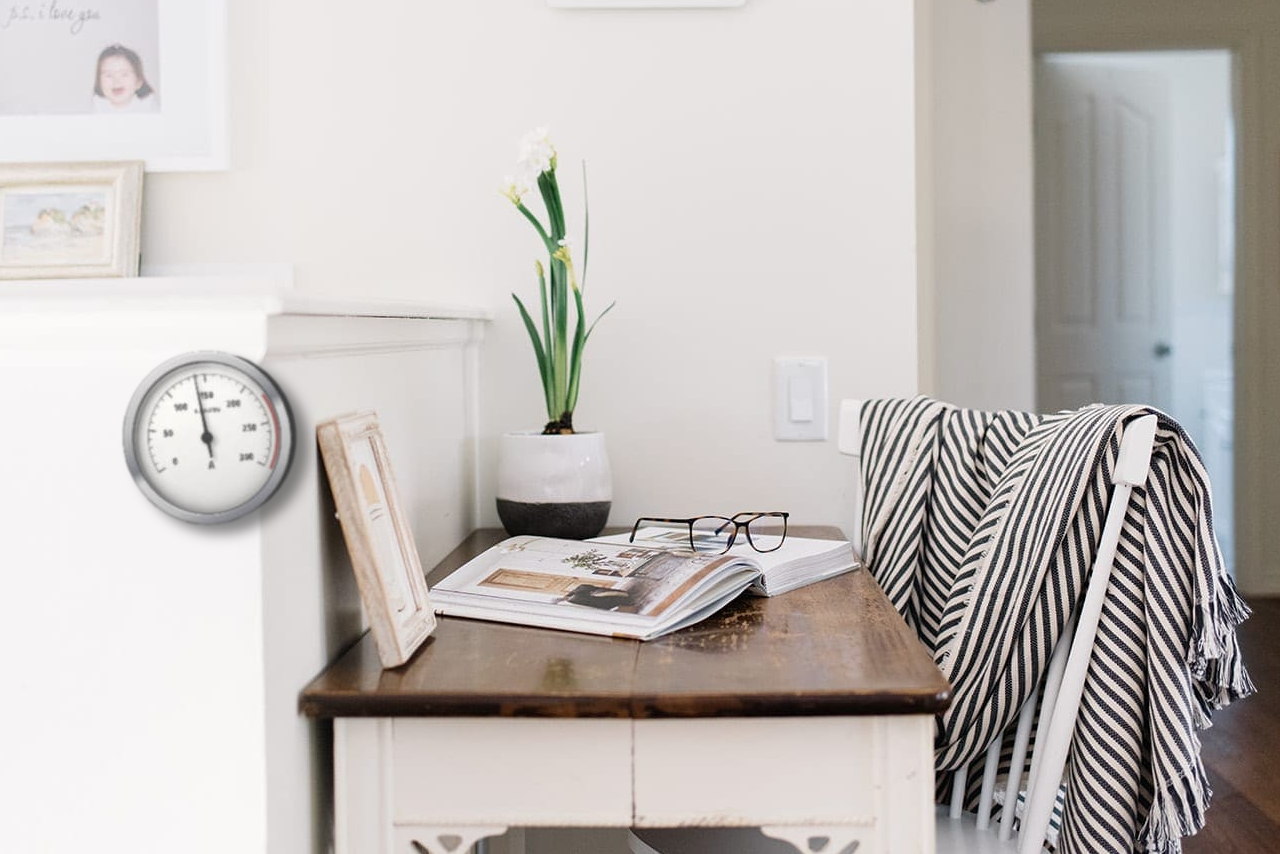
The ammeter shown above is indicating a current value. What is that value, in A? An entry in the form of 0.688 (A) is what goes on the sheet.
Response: 140 (A)
